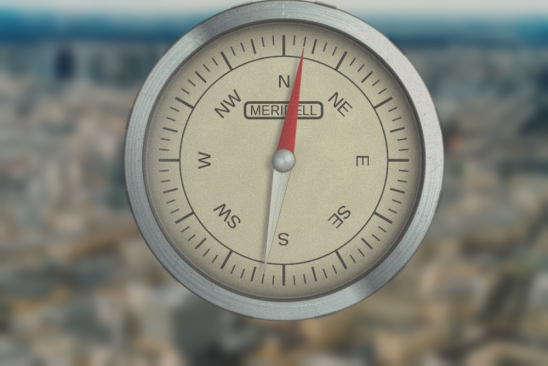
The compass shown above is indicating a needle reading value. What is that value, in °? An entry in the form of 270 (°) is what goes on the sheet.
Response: 10 (°)
